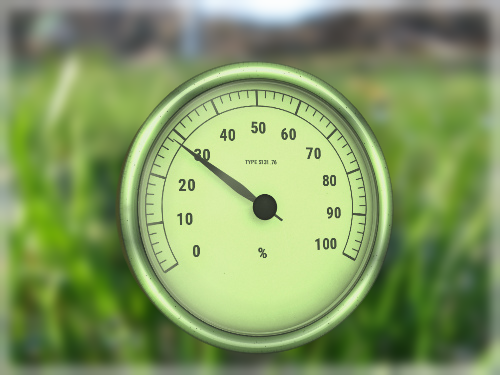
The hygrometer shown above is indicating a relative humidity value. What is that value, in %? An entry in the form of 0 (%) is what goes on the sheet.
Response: 28 (%)
